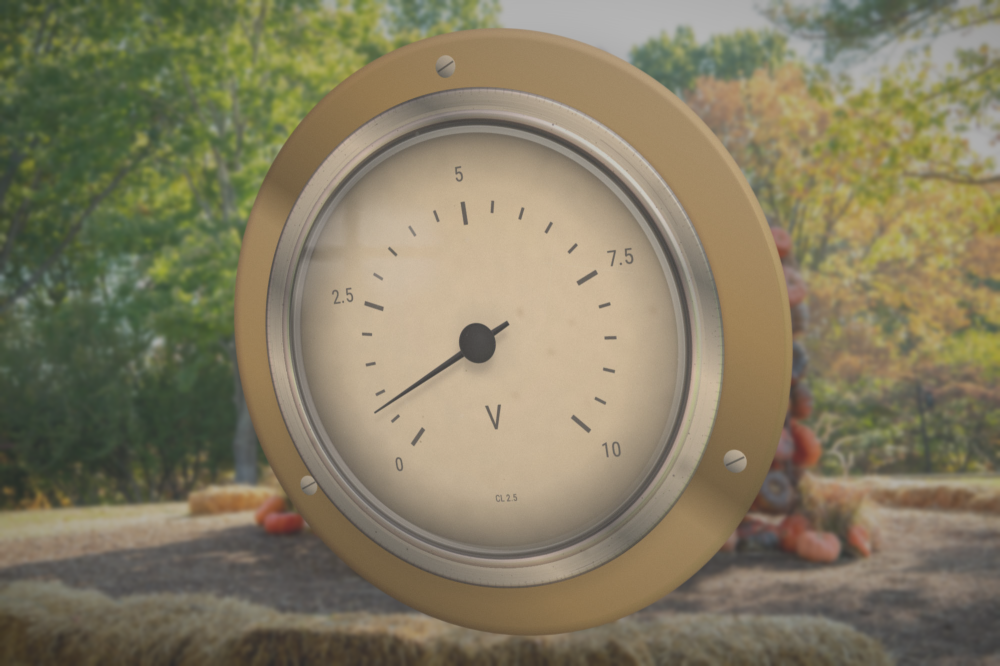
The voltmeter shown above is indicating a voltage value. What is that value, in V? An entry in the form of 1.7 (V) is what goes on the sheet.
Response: 0.75 (V)
